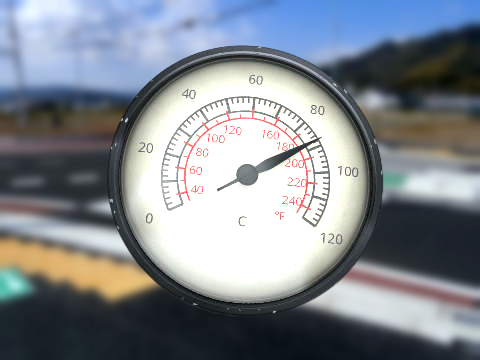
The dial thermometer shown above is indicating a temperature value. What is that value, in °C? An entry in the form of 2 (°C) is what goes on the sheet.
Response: 88 (°C)
